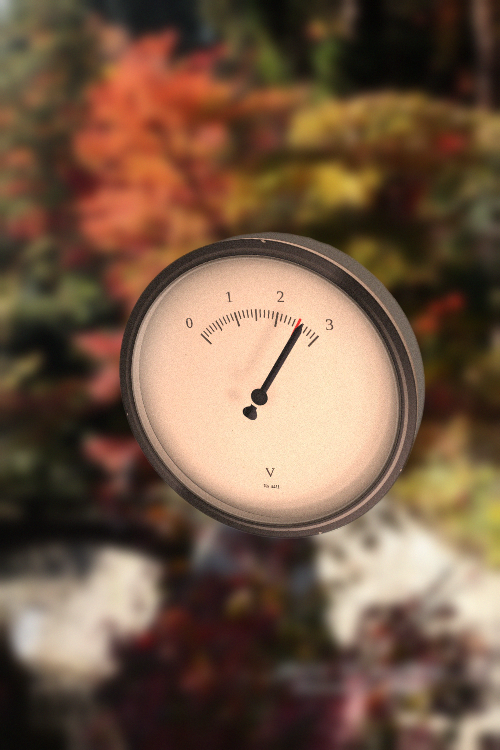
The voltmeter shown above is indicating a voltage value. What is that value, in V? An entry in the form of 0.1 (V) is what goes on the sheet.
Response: 2.6 (V)
